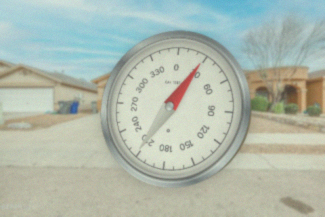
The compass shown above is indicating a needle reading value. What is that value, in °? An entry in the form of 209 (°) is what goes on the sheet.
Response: 30 (°)
